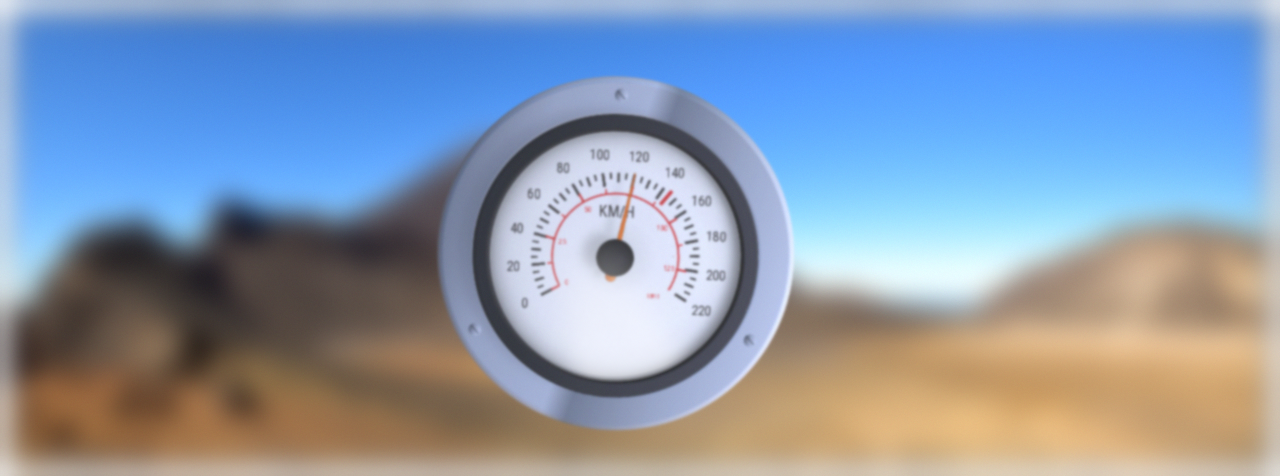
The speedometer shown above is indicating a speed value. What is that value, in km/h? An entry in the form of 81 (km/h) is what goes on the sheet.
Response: 120 (km/h)
